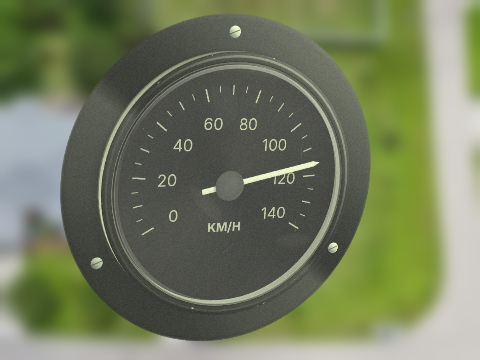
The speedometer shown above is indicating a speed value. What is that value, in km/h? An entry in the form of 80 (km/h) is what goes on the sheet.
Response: 115 (km/h)
